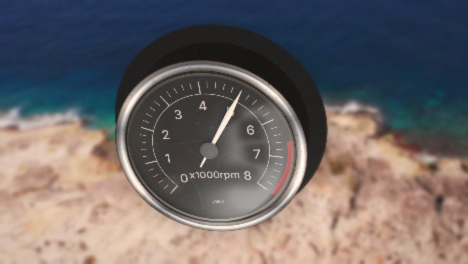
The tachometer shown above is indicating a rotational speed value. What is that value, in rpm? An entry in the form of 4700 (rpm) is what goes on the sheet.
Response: 5000 (rpm)
